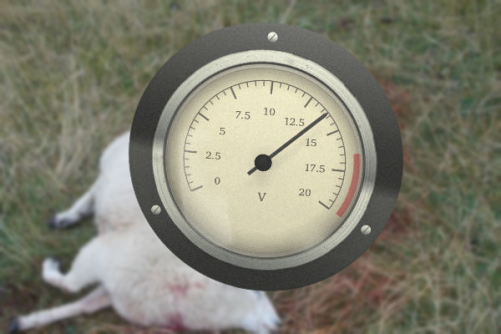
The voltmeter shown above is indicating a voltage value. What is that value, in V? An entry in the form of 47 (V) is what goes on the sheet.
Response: 13.75 (V)
